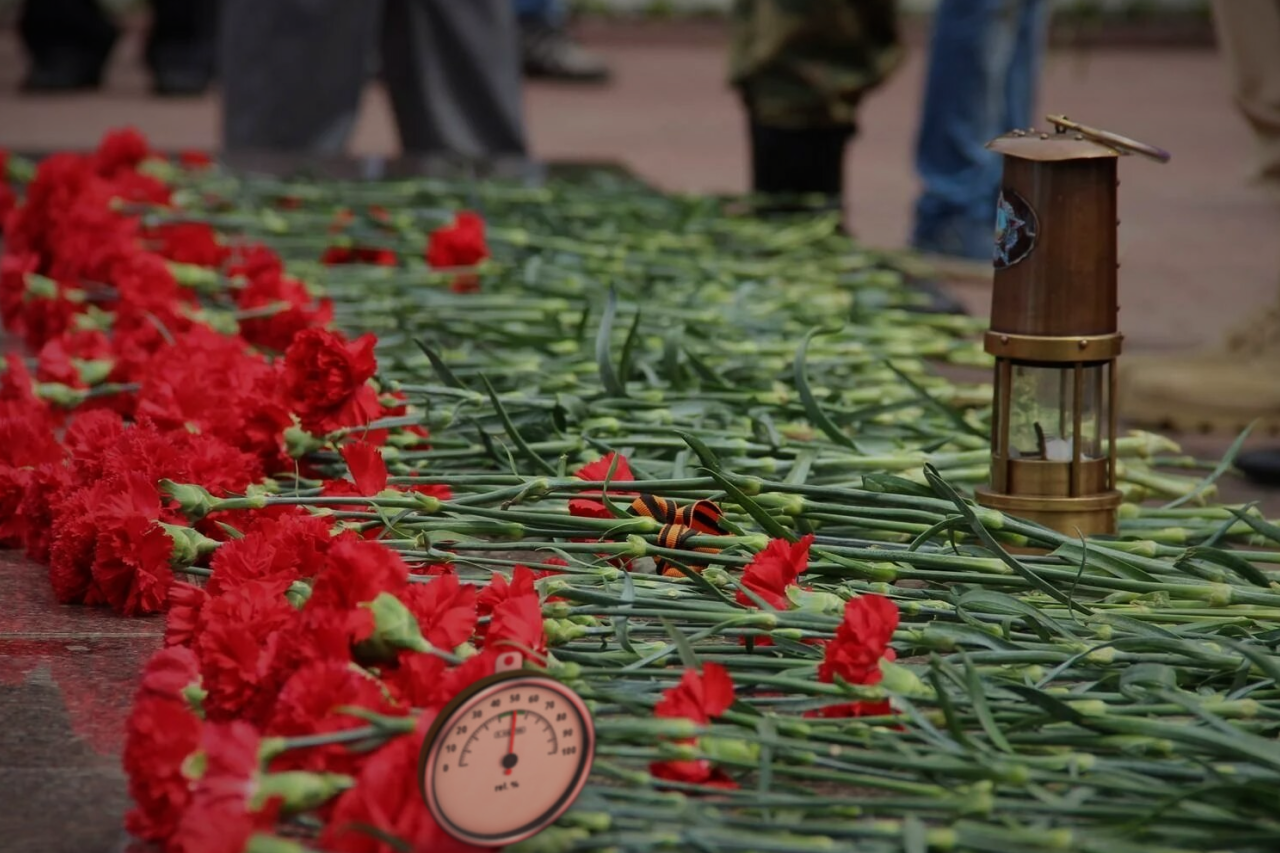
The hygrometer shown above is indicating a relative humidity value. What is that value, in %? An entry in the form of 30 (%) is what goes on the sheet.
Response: 50 (%)
